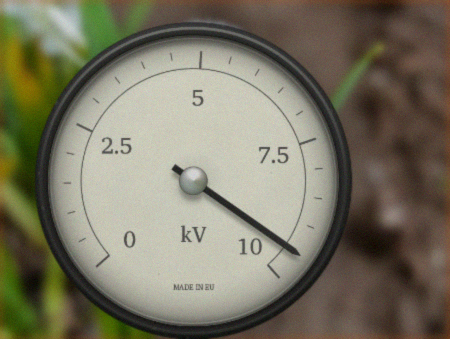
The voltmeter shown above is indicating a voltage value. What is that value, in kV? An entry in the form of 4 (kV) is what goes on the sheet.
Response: 9.5 (kV)
